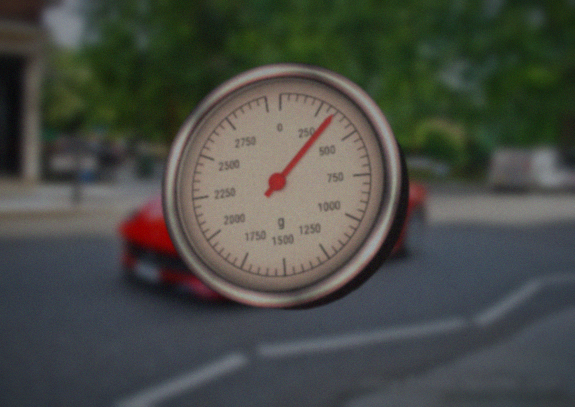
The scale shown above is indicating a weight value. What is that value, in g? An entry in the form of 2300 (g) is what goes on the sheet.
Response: 350 (g)
